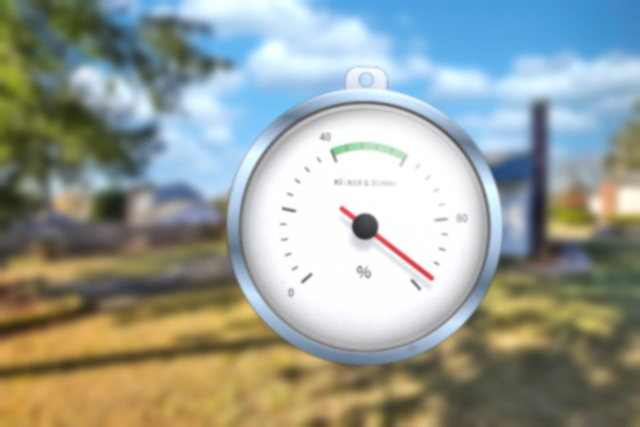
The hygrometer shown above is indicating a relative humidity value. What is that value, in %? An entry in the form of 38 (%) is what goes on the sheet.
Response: 96 (%)
